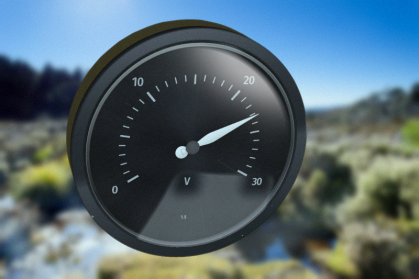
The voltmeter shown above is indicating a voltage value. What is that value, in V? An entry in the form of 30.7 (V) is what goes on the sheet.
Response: 23 (V)
